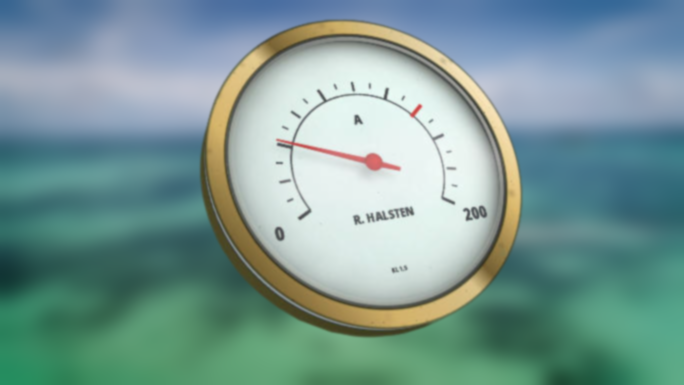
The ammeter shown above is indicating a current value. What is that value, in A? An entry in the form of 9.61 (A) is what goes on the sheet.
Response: 40 (A)
